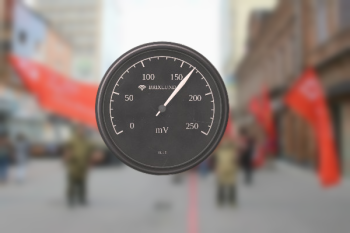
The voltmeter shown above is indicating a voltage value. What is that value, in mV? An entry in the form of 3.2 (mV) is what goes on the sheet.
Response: 165 (mV)
